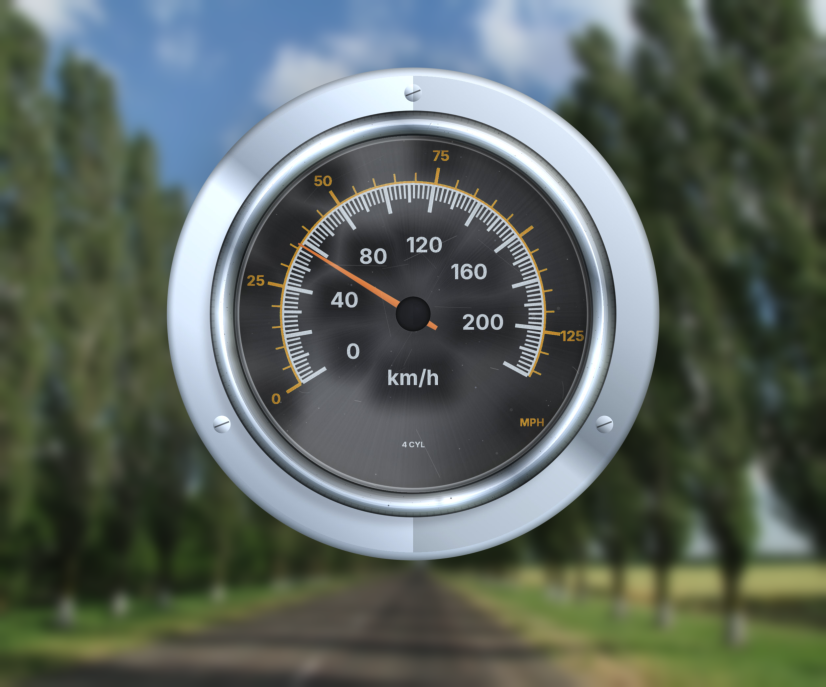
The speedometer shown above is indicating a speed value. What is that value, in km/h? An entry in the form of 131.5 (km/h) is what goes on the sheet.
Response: 58 (km/h)
